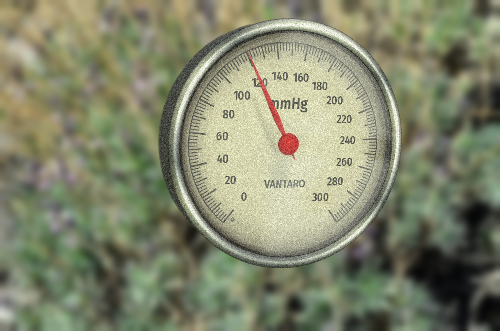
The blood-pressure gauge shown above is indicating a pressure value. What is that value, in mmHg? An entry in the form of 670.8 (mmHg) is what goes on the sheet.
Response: 120 (mmHg)
